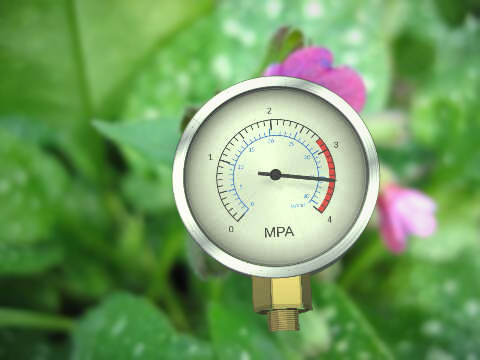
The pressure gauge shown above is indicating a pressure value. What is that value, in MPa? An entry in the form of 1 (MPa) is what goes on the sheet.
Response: 3.5 (MPa)
